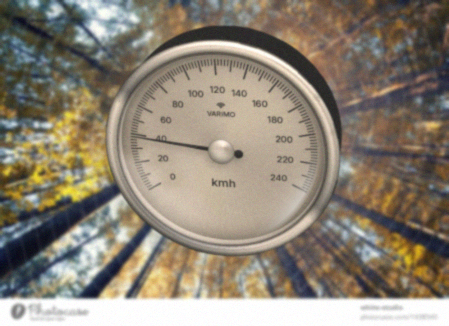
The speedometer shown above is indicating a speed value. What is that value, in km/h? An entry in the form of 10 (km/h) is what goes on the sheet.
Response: 40 (km/h)
